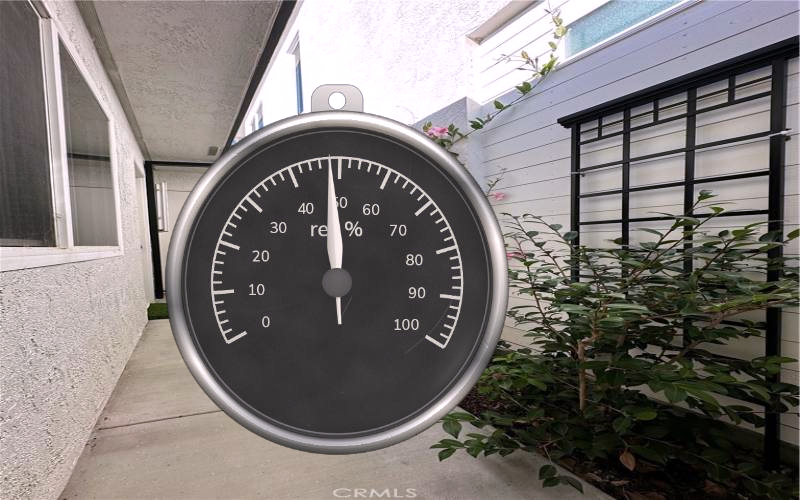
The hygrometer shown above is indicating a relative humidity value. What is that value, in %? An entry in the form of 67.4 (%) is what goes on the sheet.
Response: 48 (%)
